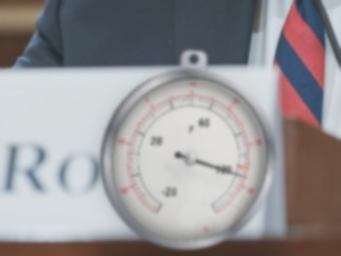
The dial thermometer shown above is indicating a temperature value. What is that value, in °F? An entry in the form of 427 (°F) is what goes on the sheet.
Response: 100 (°F)
